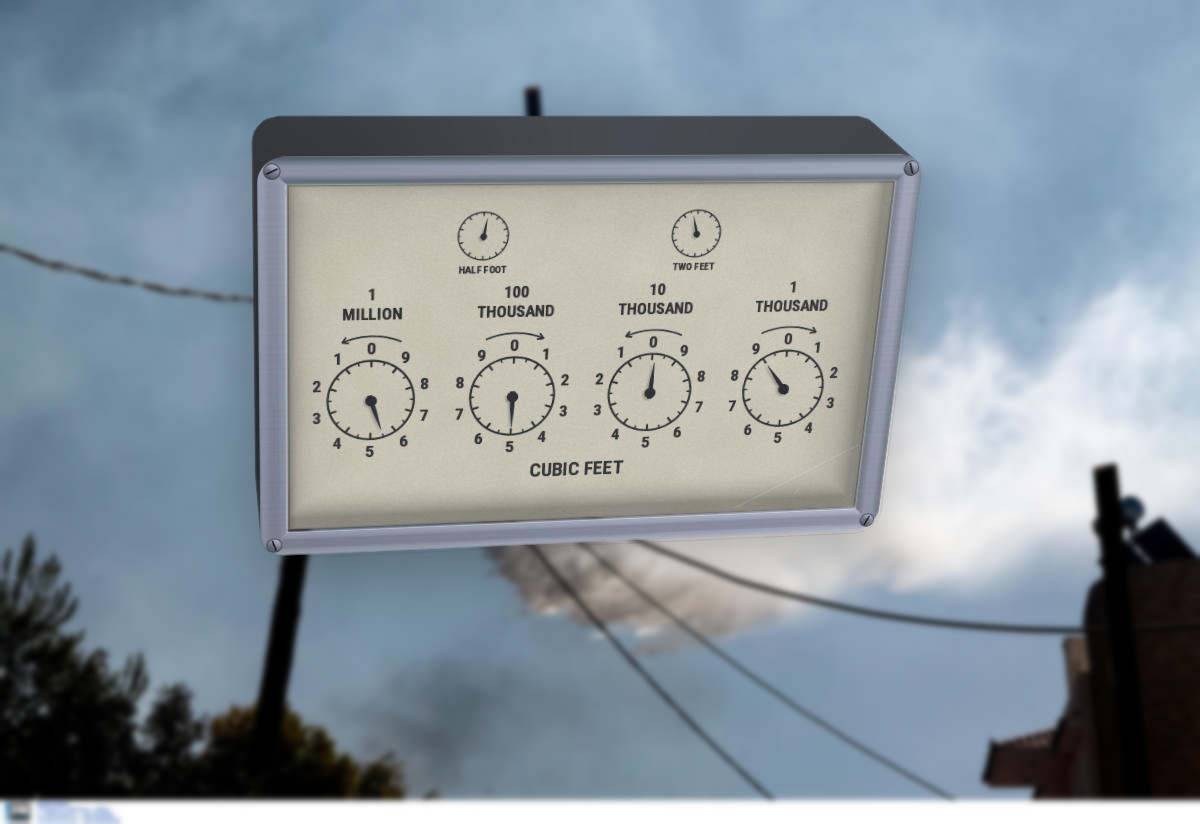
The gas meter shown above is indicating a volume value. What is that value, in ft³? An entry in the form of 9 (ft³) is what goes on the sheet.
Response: 549900 (ft³)
